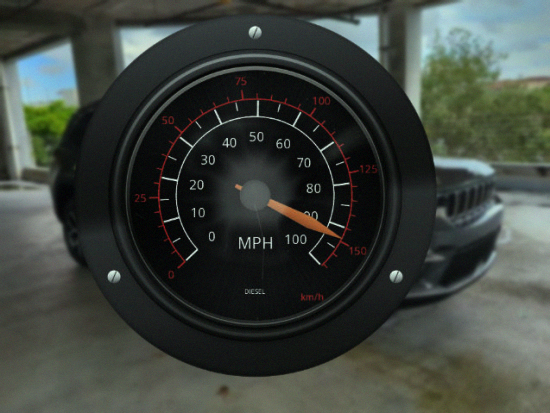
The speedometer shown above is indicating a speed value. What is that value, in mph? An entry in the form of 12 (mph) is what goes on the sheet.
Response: 92.5 (mph)
